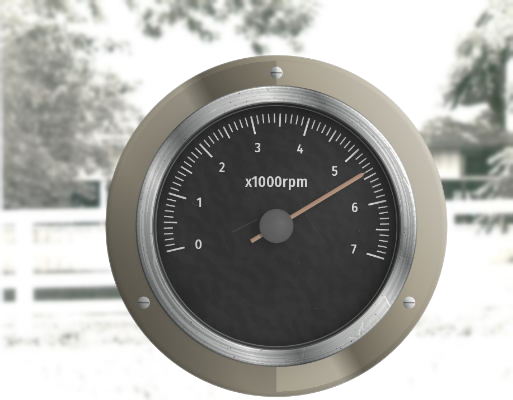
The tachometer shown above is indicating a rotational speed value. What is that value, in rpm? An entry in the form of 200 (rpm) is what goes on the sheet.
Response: 5400 (rpm)
